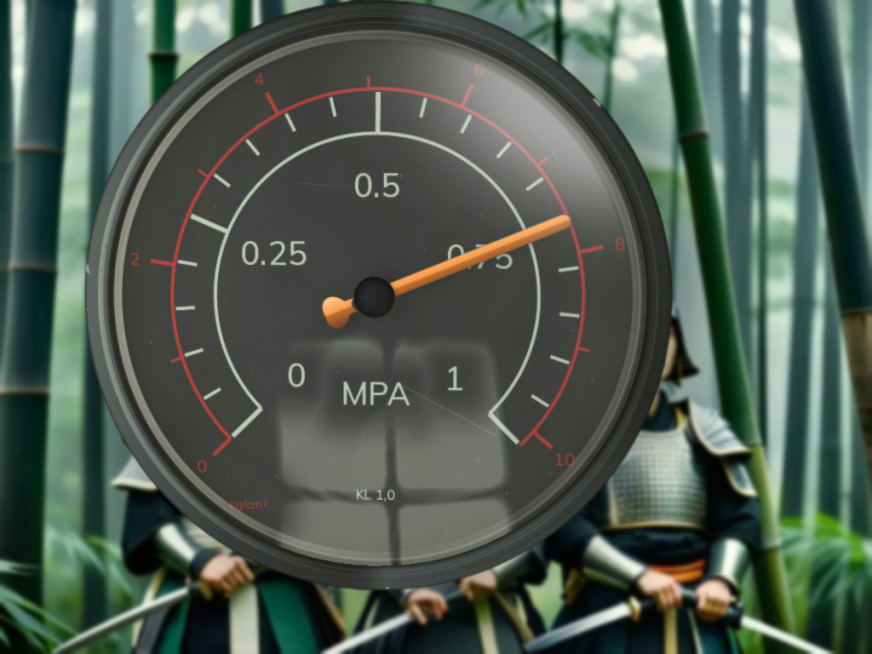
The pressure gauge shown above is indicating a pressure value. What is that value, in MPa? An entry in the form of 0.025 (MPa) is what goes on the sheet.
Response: 0.75 (MPa)
